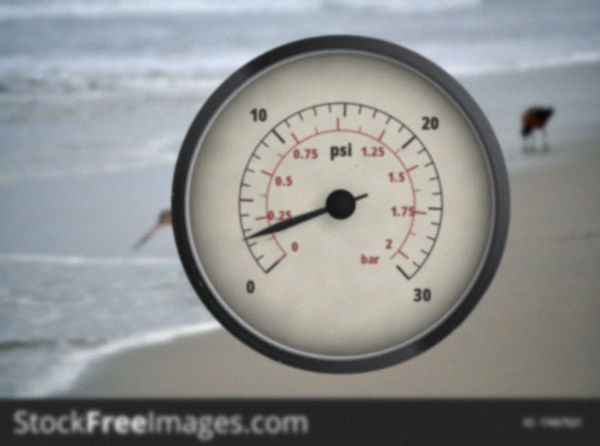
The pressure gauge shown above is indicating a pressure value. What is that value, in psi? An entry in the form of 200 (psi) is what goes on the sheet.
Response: 2.5 (psi)
